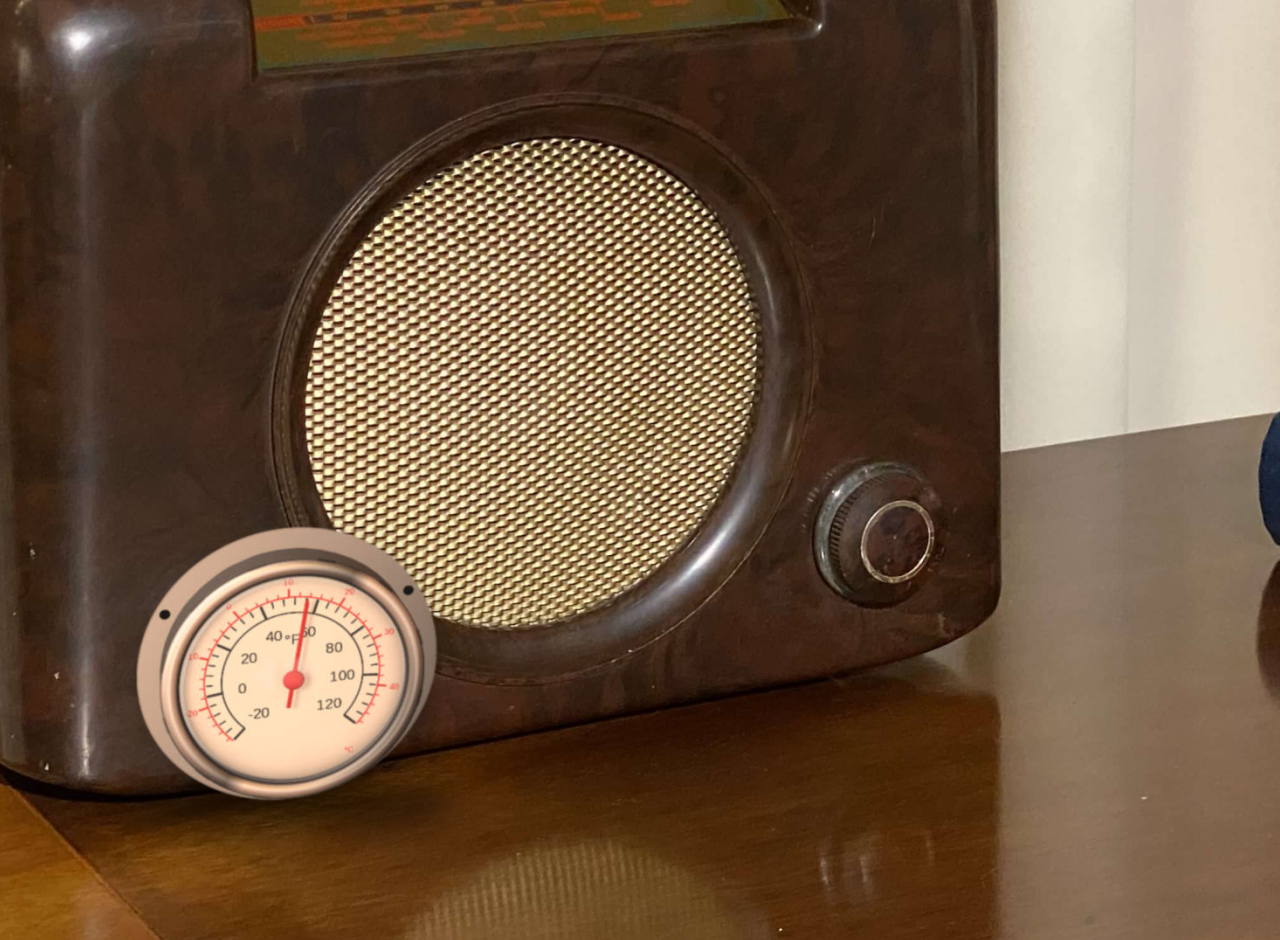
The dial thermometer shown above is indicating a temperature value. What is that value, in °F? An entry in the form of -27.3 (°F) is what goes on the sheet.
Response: 56 (°F)
